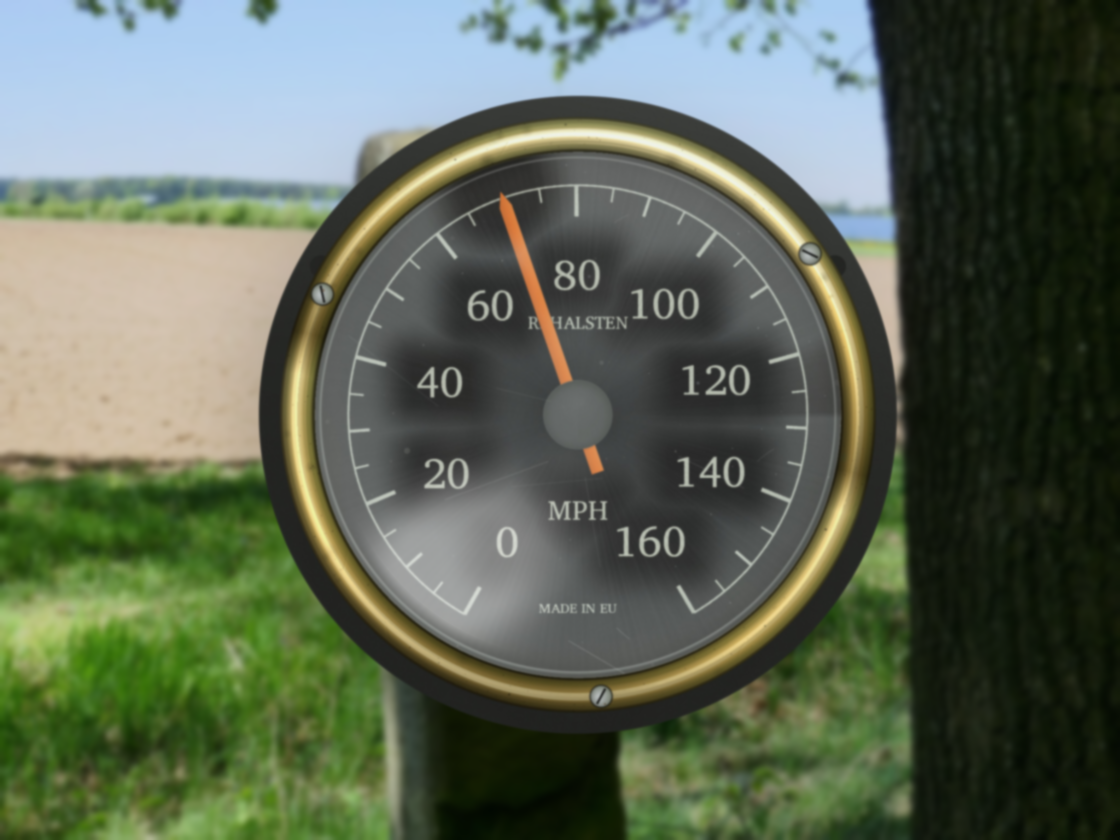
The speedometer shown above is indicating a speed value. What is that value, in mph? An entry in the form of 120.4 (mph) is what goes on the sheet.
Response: 70 (mph)
